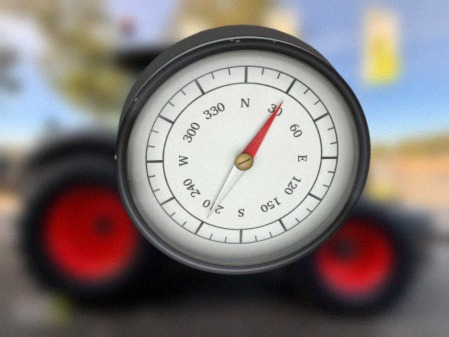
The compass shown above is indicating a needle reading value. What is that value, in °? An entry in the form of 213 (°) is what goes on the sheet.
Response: 30 (°)
